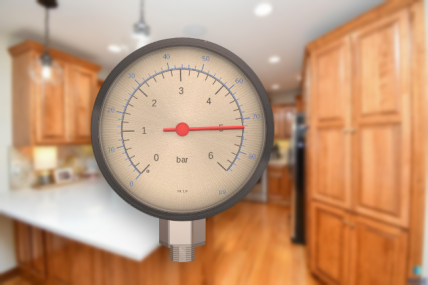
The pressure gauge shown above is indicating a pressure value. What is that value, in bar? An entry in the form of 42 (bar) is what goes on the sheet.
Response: 5 (bar)
